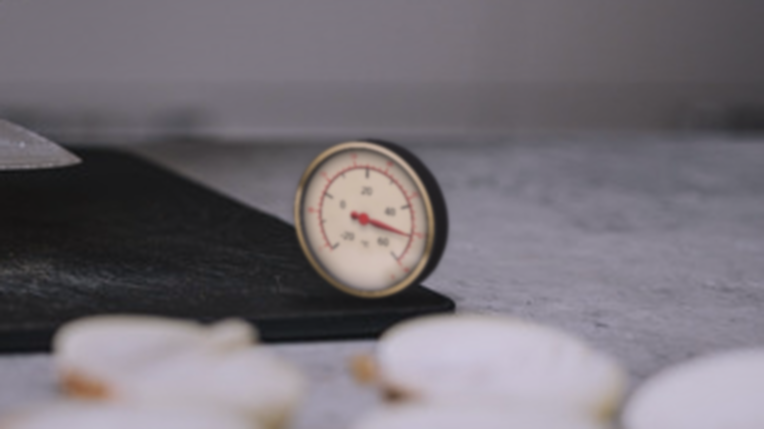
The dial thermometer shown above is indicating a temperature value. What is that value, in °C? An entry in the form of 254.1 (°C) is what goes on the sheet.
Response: 50 (°C)
